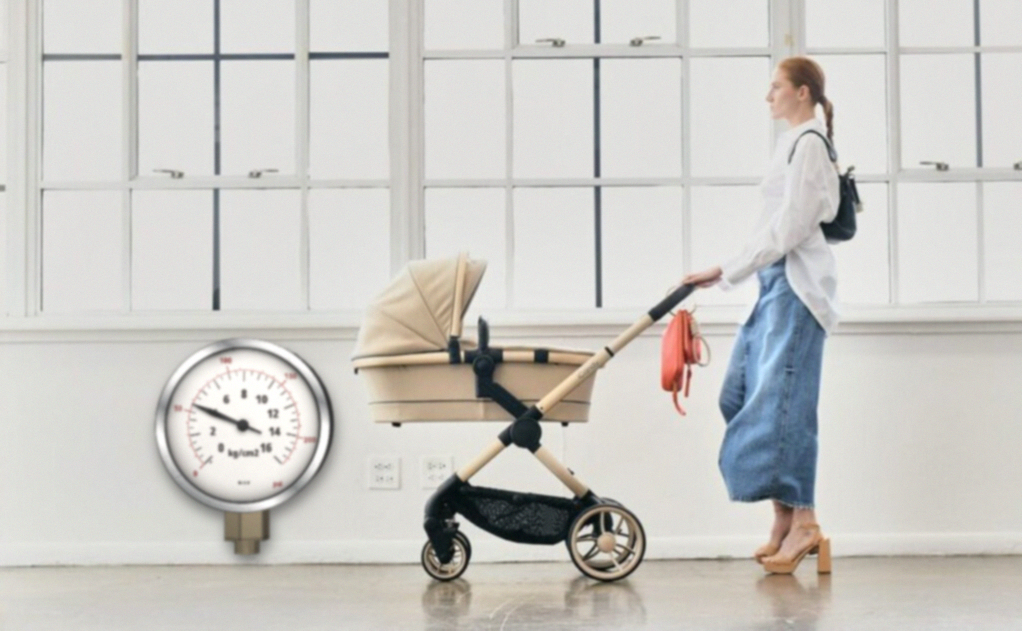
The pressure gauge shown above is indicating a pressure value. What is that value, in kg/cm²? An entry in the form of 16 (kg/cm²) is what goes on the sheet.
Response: 4 (kg/cm²)
